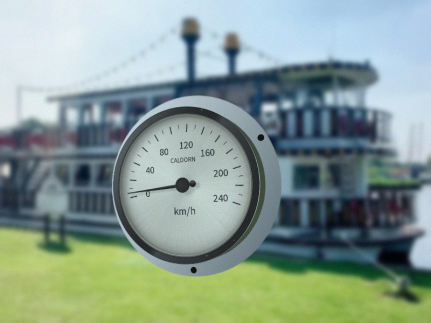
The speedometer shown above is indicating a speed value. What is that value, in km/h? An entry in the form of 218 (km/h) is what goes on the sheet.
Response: 5 (km/h)
